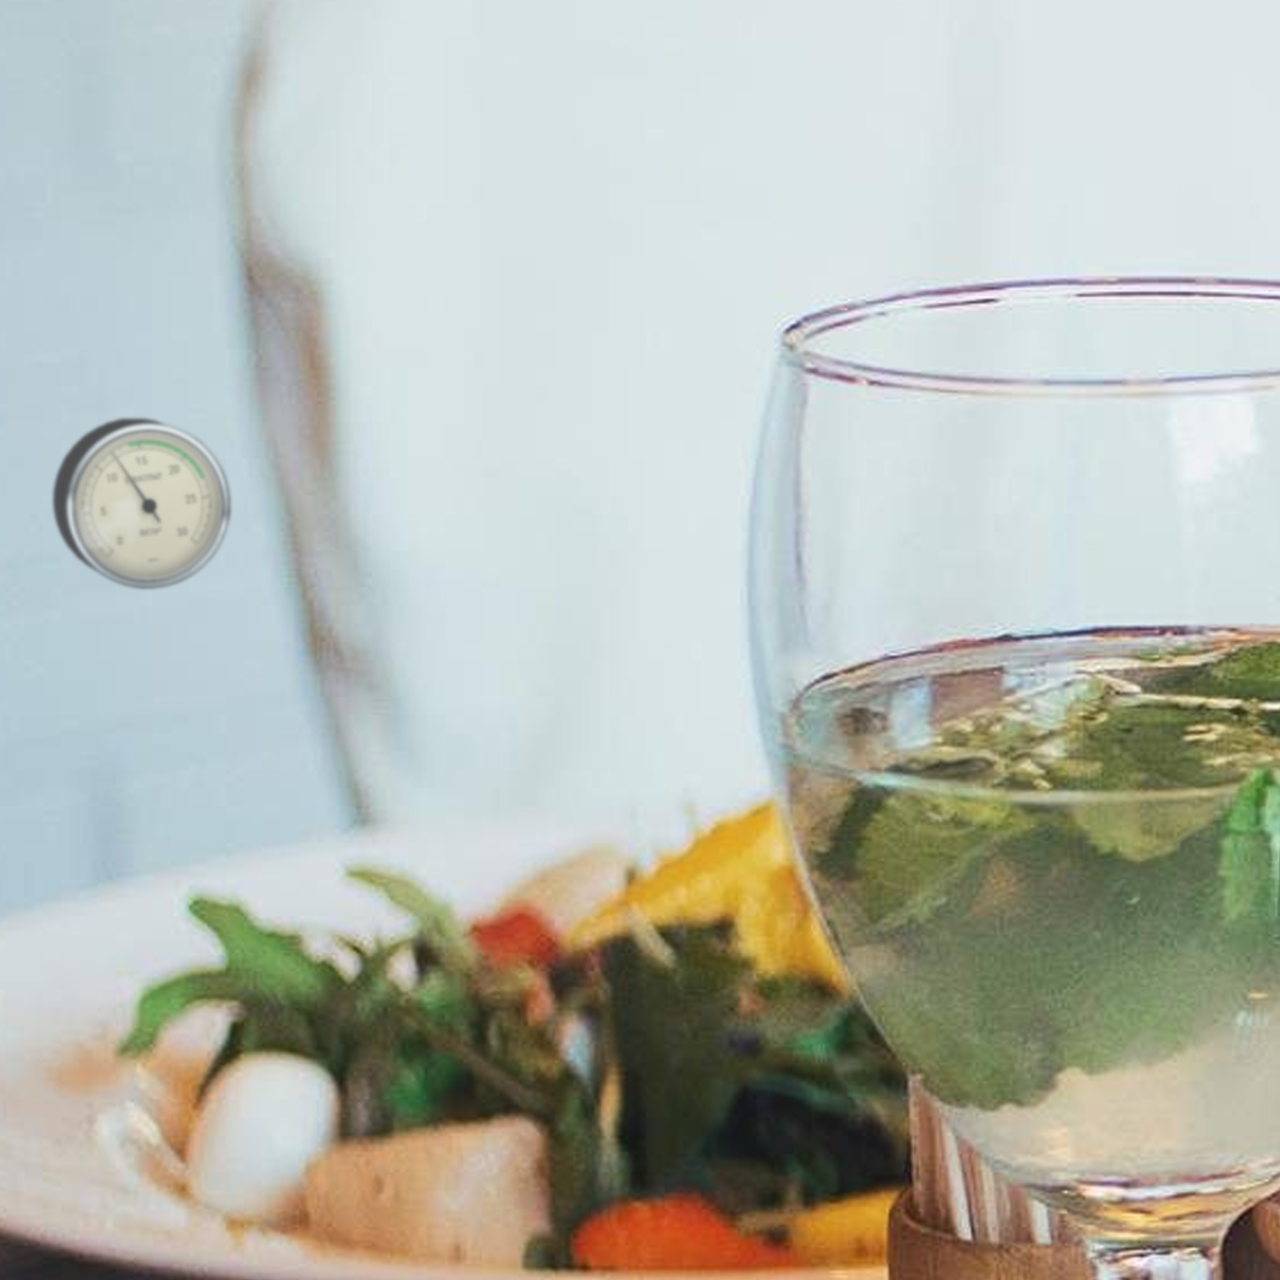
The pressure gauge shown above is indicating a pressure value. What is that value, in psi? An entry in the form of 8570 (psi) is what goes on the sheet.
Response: 12 (psi)
